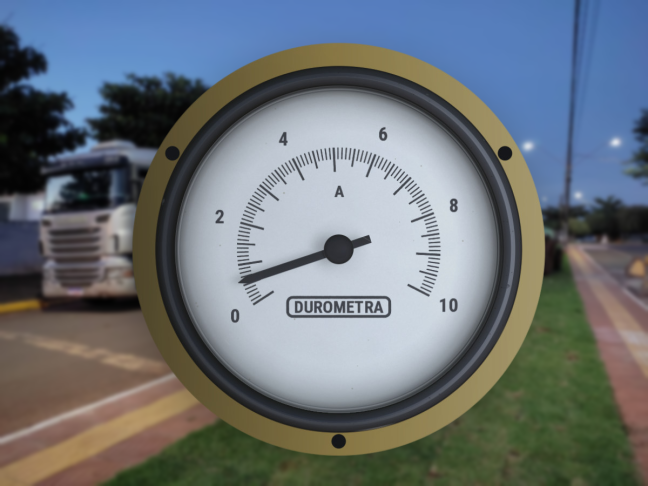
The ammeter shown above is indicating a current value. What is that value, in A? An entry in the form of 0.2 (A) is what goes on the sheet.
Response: 0.6 (A)
